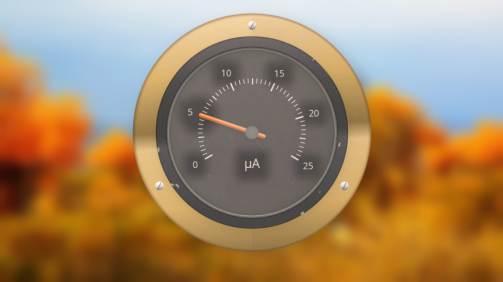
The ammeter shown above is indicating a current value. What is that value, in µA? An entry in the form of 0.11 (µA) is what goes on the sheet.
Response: 5 (µA)
